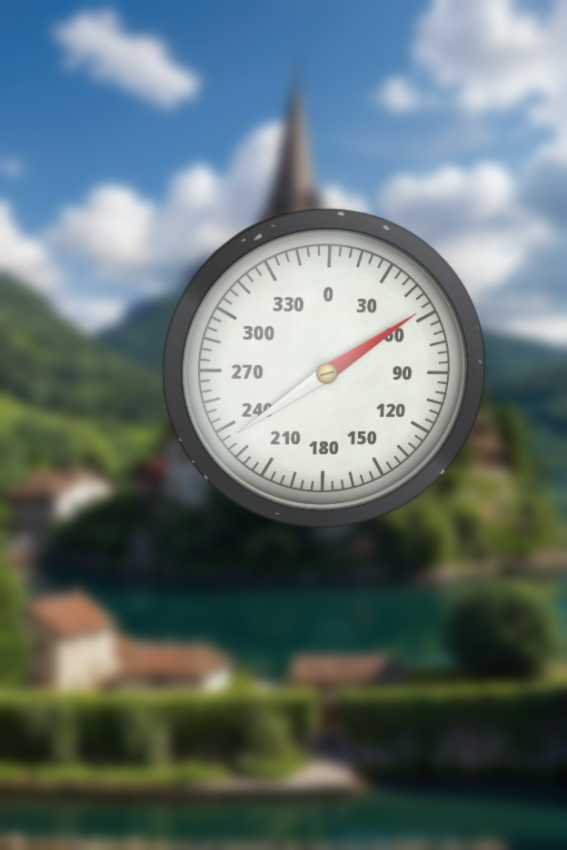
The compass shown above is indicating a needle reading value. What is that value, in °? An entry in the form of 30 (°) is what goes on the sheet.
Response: 55 (°)
